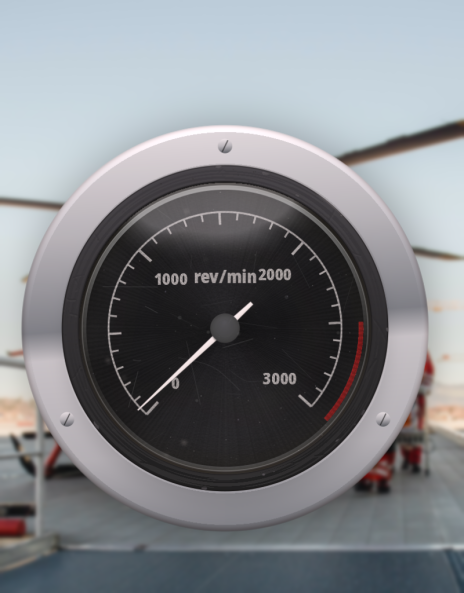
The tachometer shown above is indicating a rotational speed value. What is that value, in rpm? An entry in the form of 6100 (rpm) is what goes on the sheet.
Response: 50 (rpm)
